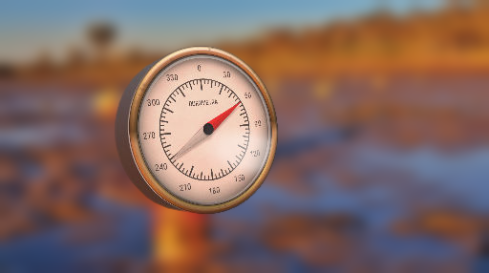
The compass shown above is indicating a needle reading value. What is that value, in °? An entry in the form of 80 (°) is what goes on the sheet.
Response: 60 (°)
